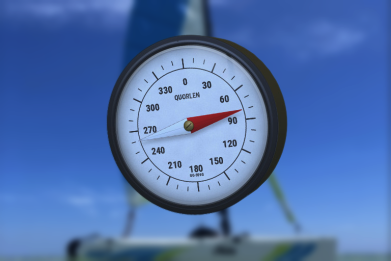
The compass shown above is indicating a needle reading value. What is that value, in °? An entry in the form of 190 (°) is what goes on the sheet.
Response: 80 (°)
